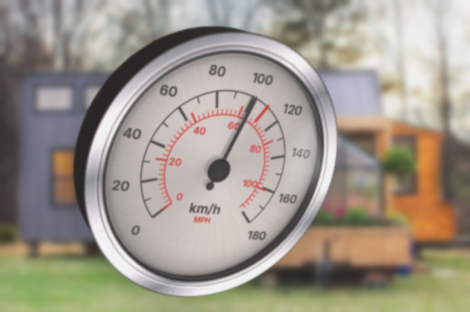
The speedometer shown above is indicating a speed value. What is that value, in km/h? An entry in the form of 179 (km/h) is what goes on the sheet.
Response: 100 (km/h)
